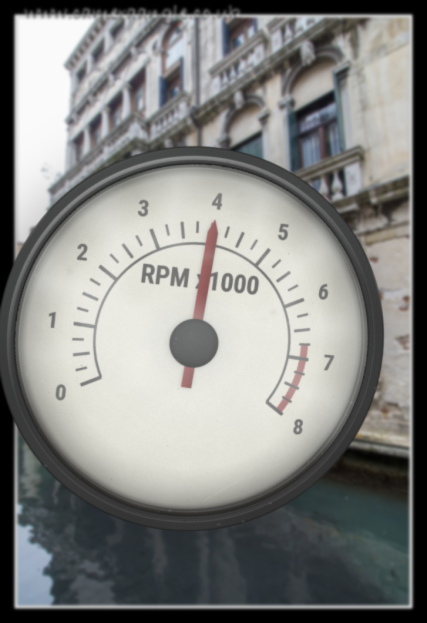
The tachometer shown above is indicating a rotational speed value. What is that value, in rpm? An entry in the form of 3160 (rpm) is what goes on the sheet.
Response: 4000 (rpm)
